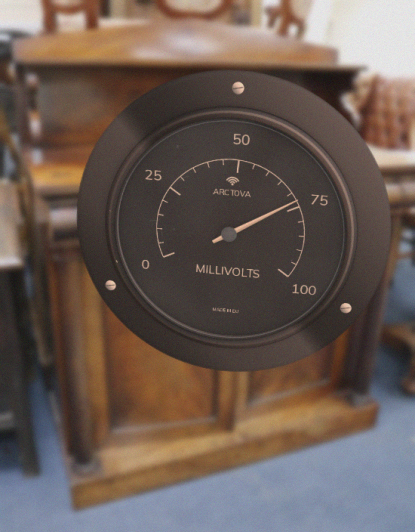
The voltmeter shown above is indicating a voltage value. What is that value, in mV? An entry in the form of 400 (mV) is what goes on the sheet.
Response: 72.5 (mV)
